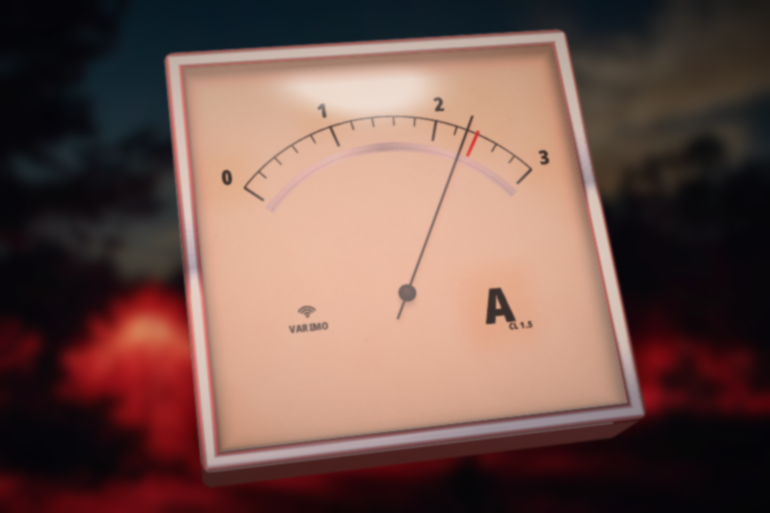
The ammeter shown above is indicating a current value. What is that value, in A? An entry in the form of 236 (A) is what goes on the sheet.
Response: 2.3 (A)
